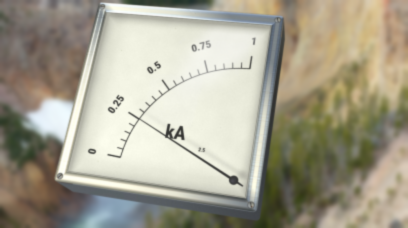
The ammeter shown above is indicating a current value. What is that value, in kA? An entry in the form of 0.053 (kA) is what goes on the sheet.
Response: 0.25 (kA)
